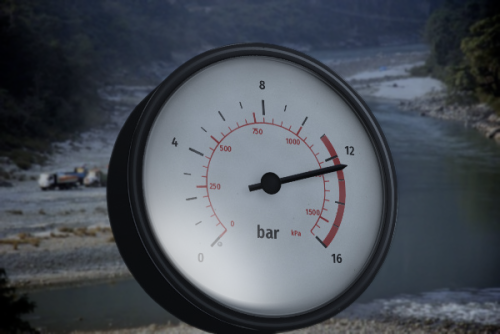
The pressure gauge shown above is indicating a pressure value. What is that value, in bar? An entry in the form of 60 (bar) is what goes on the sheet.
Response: 12.5 (bar)
